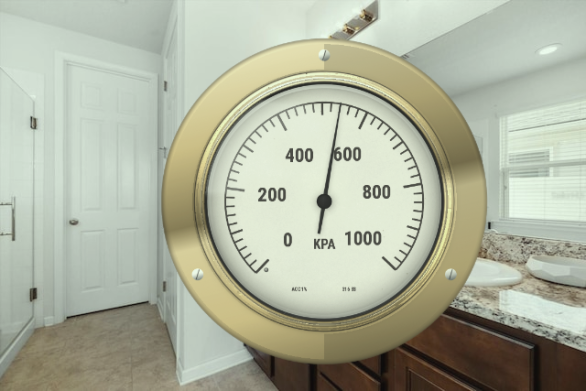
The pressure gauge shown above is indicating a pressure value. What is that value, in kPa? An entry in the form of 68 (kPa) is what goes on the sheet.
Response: 540 (kPa)
